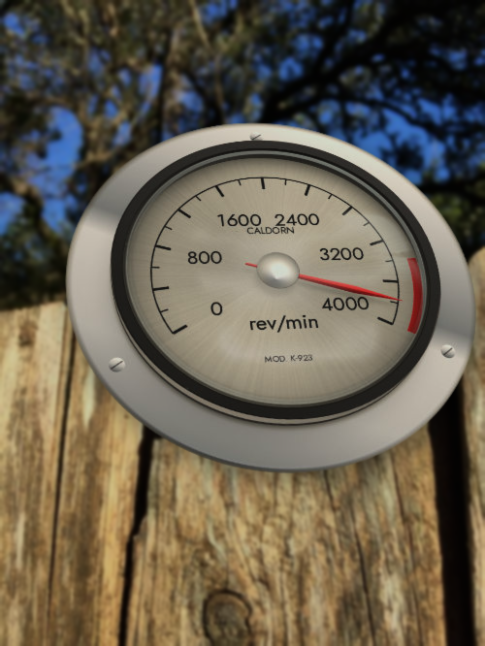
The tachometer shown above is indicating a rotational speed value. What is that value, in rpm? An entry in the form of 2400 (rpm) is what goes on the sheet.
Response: 3800 (rpm)
